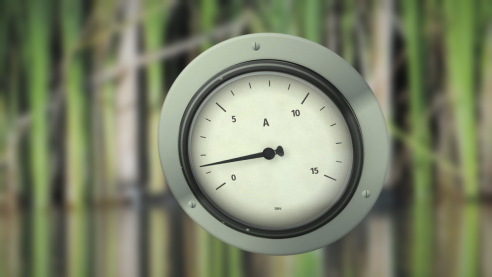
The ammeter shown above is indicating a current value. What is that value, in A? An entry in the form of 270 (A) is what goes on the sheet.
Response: 1.5 (A)
